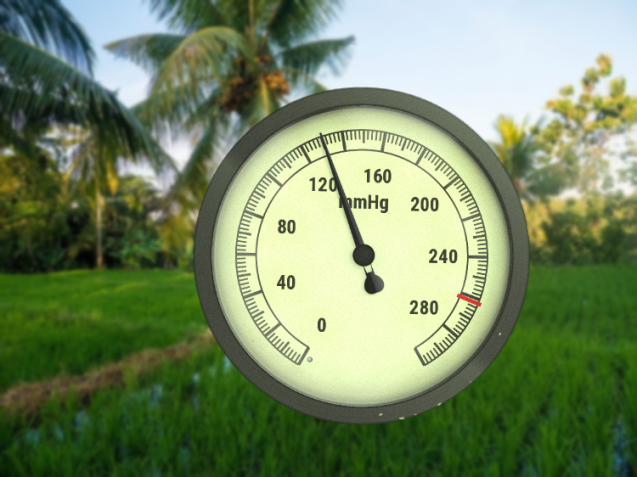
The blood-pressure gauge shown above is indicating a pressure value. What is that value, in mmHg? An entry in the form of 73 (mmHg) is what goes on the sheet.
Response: 130 (mmHg)
